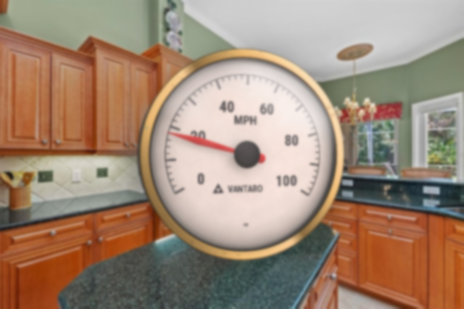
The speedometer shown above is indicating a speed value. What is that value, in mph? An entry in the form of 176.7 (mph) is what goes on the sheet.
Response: 18 (mph)
